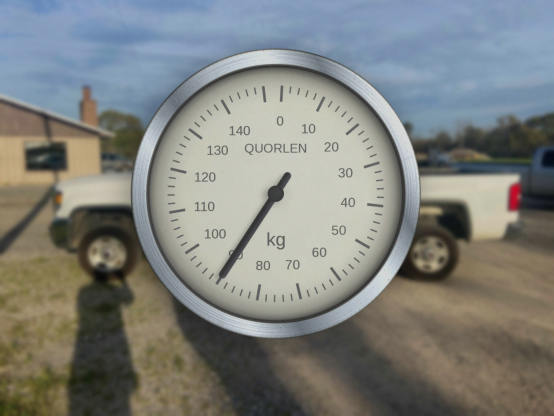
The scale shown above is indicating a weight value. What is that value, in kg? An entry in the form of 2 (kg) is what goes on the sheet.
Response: 90 (kg)
